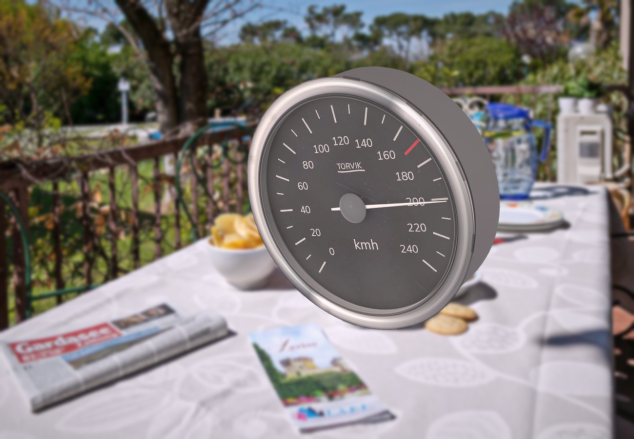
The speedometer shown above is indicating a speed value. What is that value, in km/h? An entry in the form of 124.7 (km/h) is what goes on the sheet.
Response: 200 (km/h)
